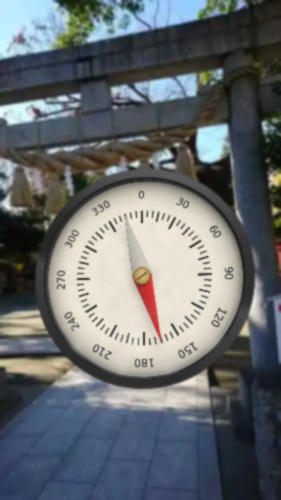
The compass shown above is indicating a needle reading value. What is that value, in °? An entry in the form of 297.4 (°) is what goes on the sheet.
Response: 165 (°)
